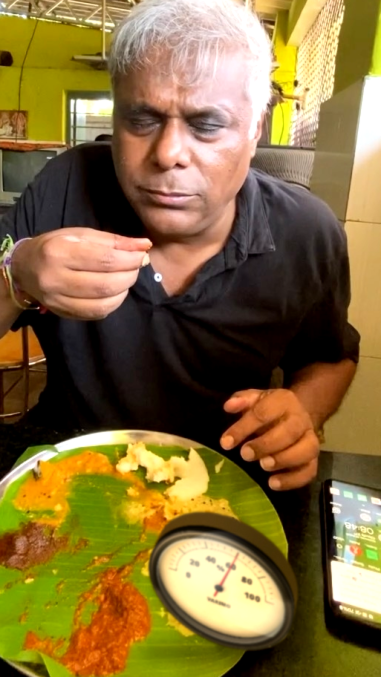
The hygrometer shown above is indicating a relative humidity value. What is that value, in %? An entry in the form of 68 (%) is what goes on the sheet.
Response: 60 (%)
